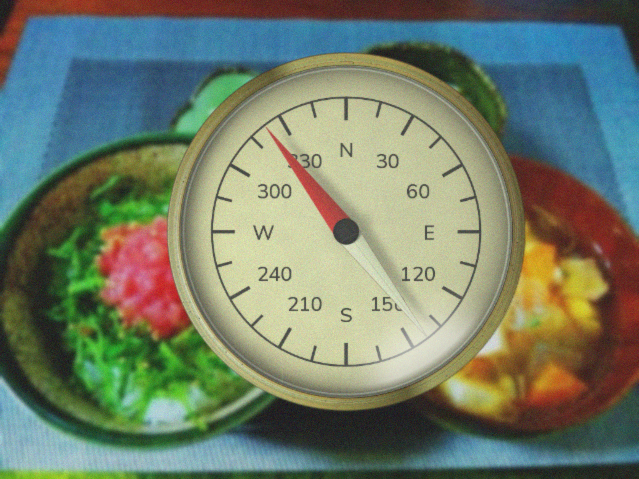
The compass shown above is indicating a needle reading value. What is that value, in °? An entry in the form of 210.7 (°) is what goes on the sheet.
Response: 322.5 (°)
